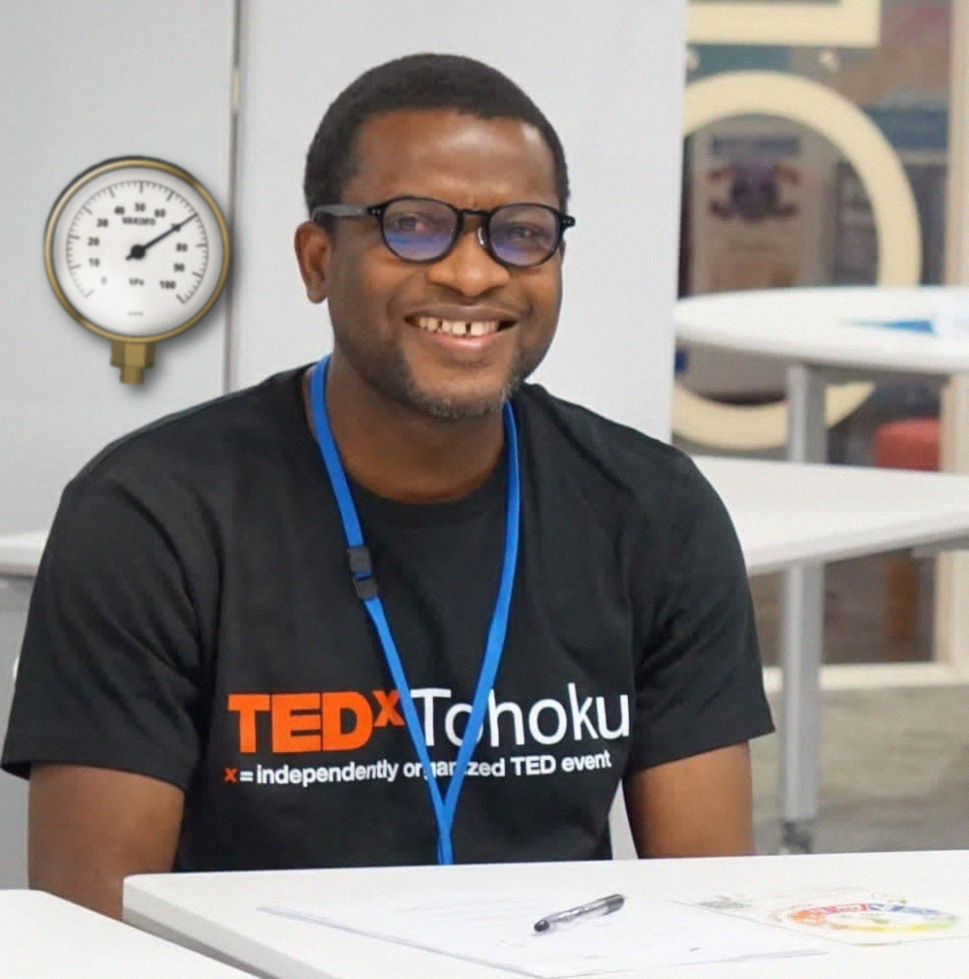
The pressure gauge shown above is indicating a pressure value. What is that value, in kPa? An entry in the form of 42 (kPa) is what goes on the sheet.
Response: 70 (kPa)
